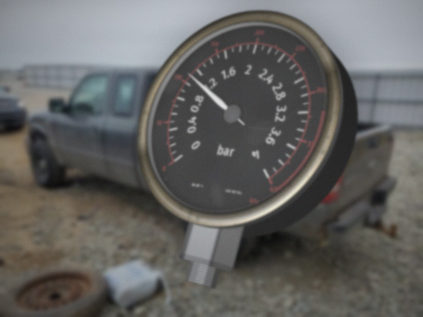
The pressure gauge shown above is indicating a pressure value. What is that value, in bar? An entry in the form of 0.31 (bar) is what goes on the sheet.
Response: 1.1 (bar)
